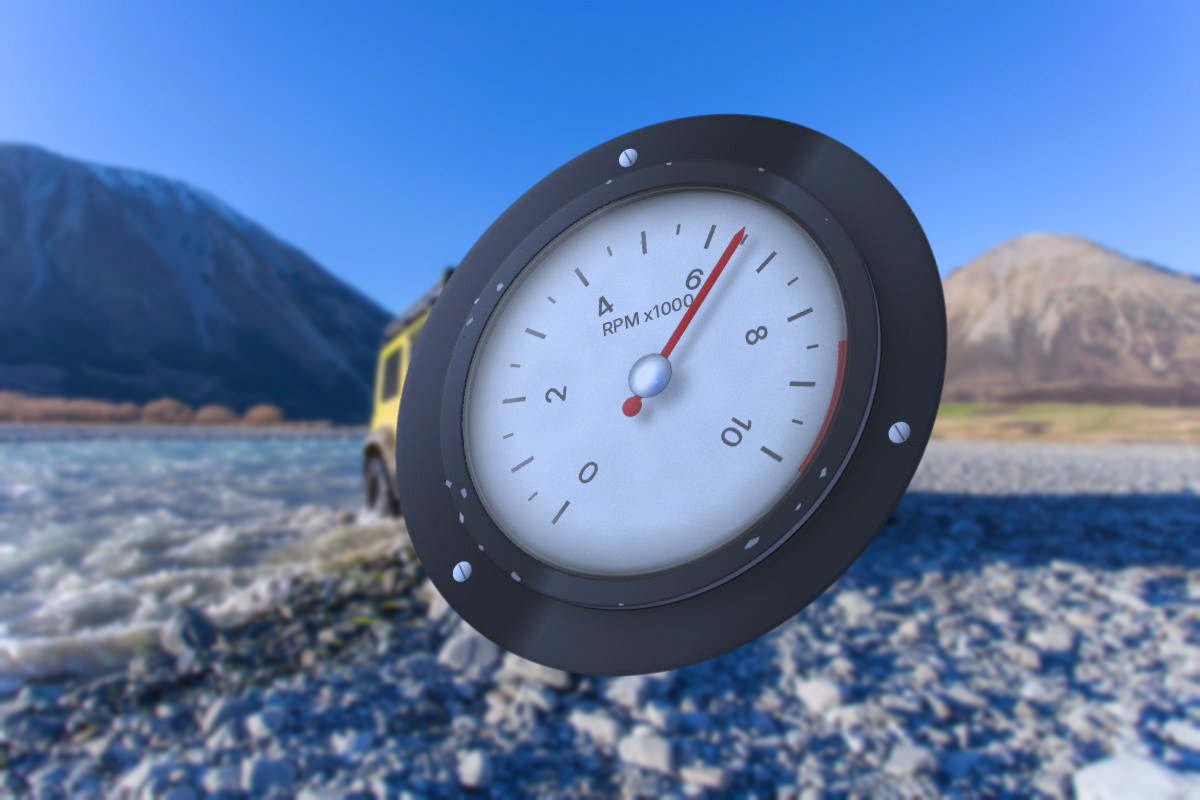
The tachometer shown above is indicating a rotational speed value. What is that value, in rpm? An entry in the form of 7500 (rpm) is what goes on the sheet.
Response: 6500 (rpm)
